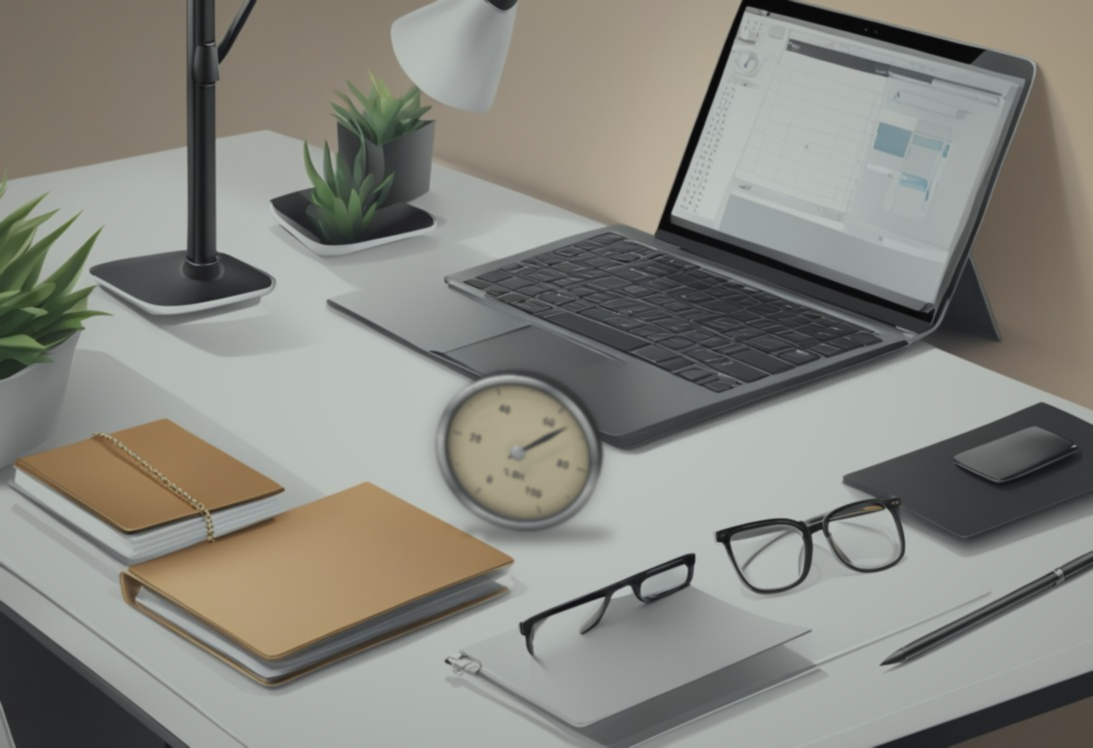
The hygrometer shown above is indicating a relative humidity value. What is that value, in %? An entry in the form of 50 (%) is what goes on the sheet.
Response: 65 (%)
